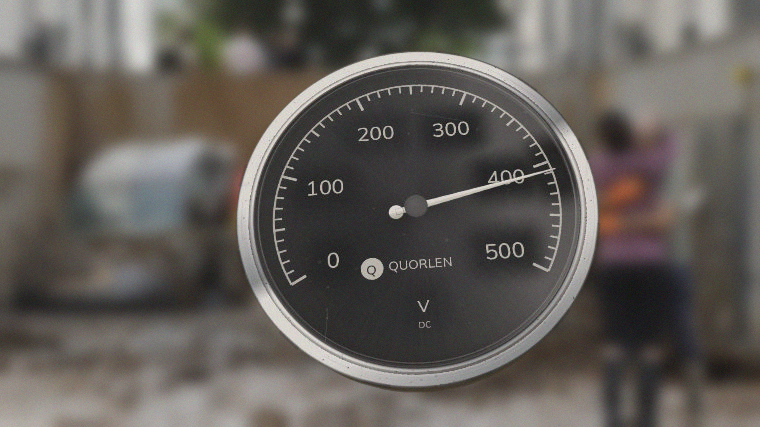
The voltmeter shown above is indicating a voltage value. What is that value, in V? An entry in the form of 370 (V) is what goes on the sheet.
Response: 410 (V)
